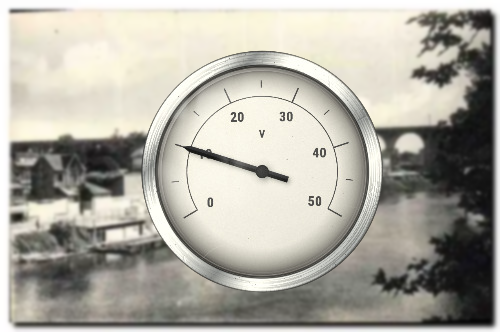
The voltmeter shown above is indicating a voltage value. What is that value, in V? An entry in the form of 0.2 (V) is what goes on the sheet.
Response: 10 (V)
